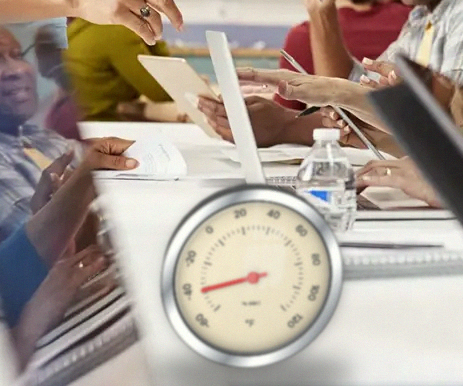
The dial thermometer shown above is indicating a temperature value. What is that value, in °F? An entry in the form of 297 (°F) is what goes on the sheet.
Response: -40 (°F)
